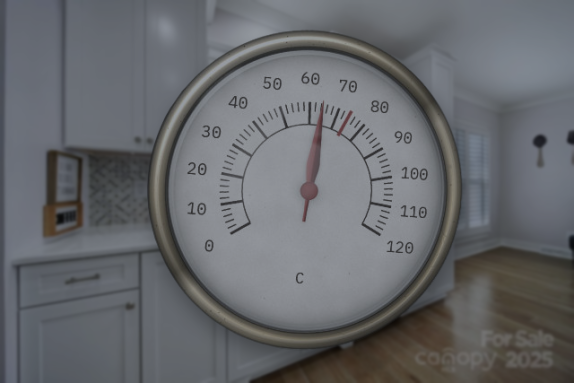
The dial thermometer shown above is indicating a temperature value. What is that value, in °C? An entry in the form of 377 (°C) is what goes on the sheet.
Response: 64 (°C)
